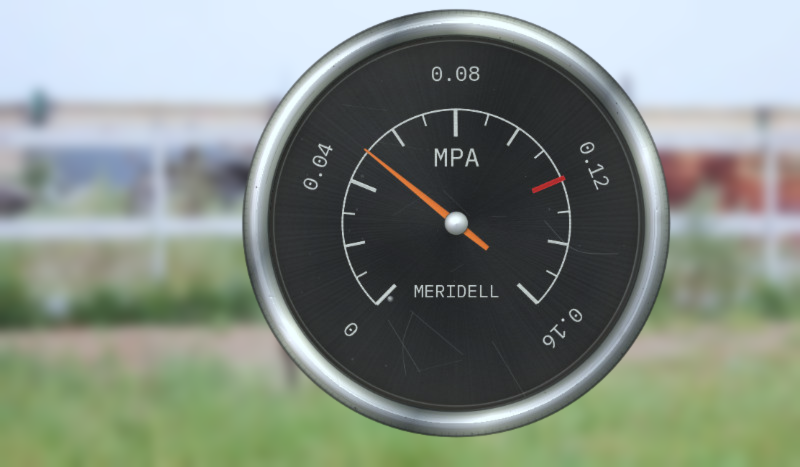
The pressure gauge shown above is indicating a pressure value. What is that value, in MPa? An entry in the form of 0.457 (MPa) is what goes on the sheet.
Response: 0.05 (MPa)
